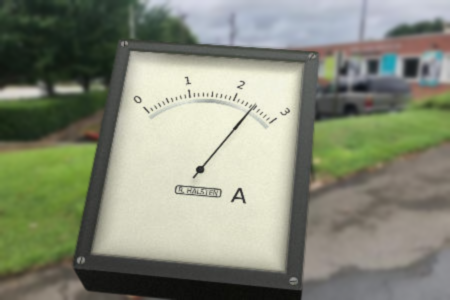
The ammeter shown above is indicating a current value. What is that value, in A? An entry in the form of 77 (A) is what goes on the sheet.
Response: 2.5 (A)
